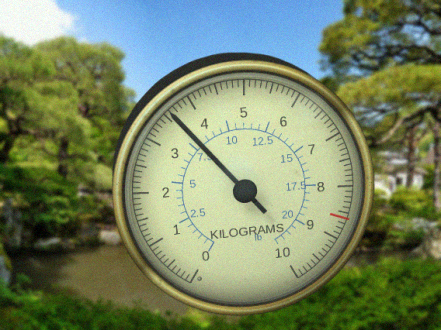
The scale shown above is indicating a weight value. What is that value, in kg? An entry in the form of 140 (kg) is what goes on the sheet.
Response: 3.6 (kg)
